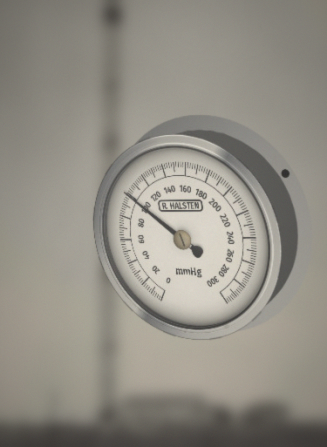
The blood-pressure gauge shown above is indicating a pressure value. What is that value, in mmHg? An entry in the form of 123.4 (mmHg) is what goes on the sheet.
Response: 100 (mmHg)
